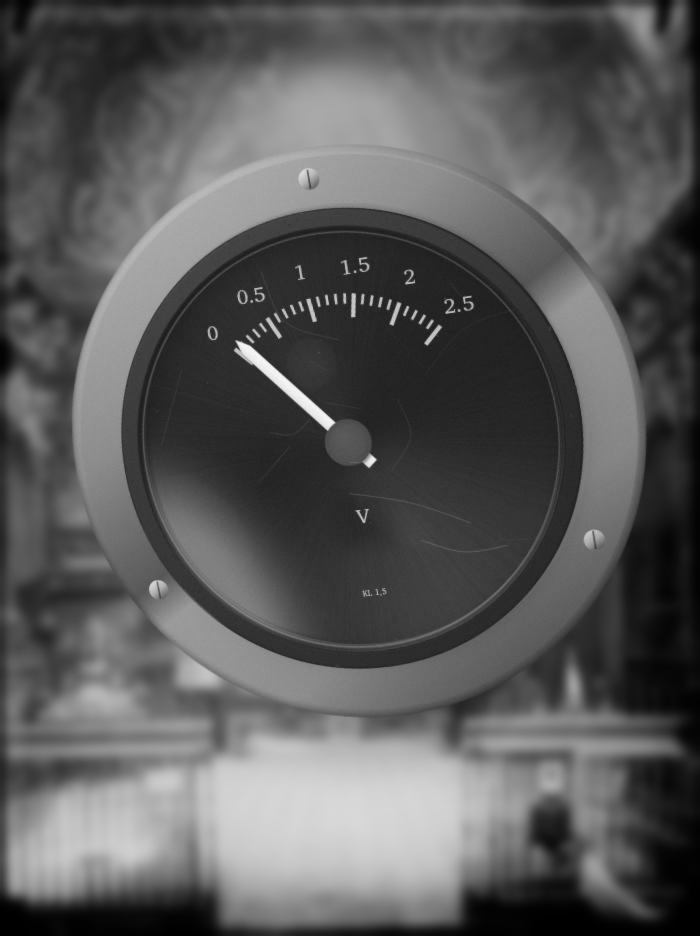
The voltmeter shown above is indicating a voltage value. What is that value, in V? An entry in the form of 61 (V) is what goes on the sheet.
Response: 0.1 (V)
